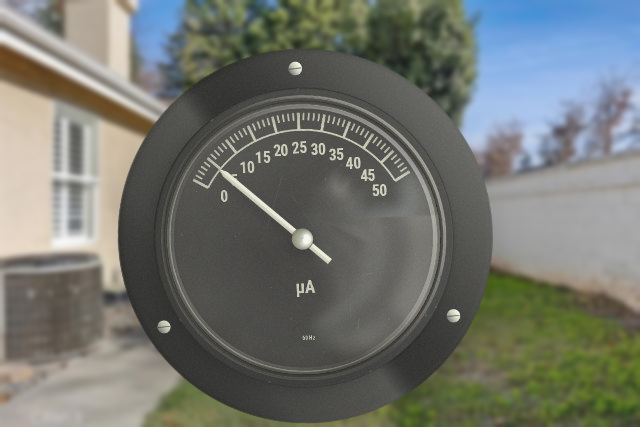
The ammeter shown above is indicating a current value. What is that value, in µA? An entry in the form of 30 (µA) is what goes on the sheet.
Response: 5 (µA)
